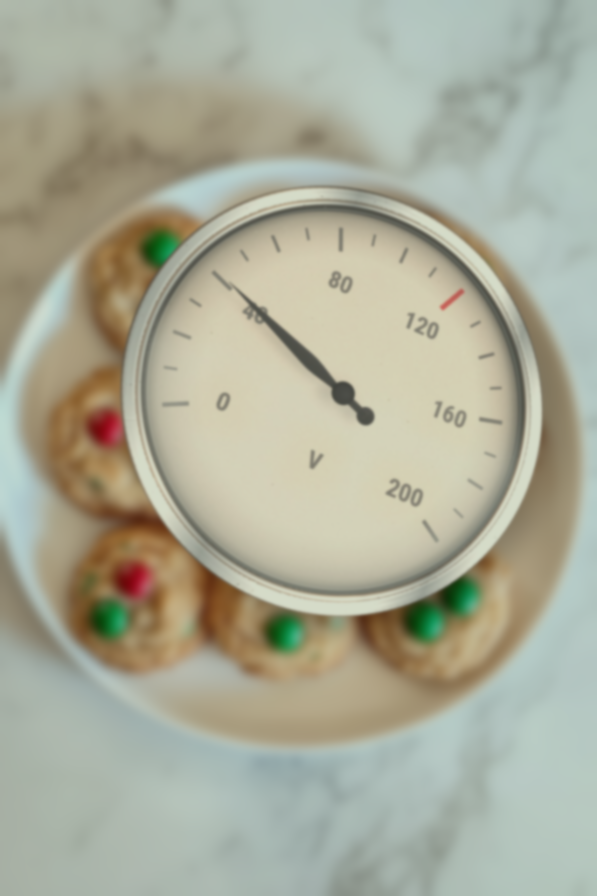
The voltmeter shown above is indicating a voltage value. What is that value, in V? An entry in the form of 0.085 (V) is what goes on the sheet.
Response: 40 (V)
